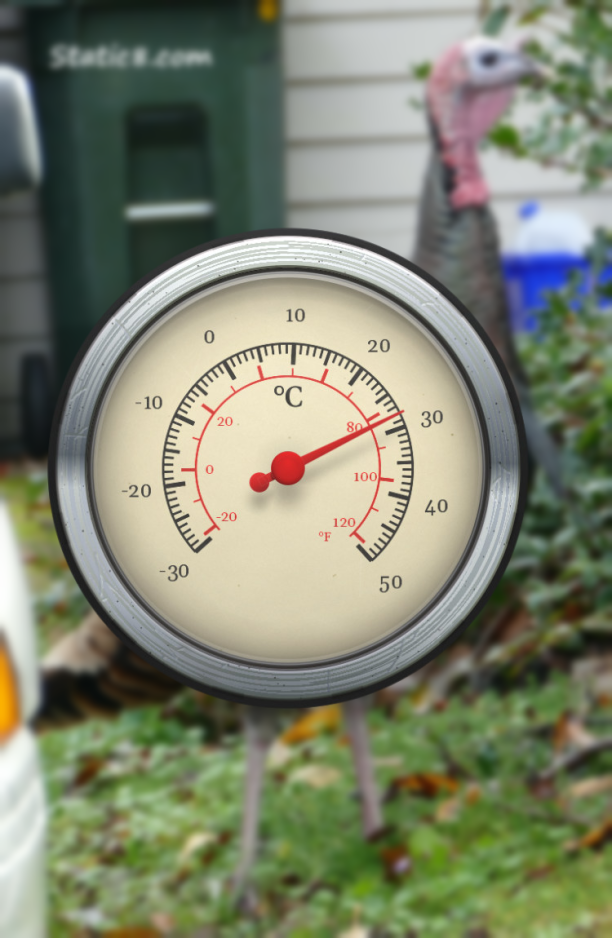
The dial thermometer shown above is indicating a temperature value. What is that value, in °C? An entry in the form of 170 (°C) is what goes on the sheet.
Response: 28 (°C)
